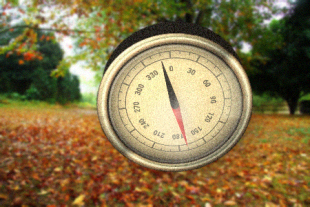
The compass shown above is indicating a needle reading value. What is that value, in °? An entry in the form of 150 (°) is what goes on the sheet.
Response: 170 (°)
